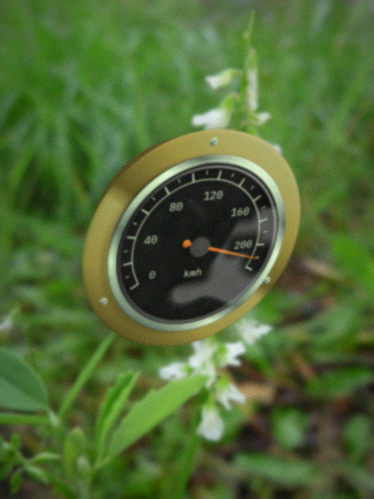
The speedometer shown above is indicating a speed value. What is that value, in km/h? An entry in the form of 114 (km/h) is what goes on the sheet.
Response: 210 (km/h)
